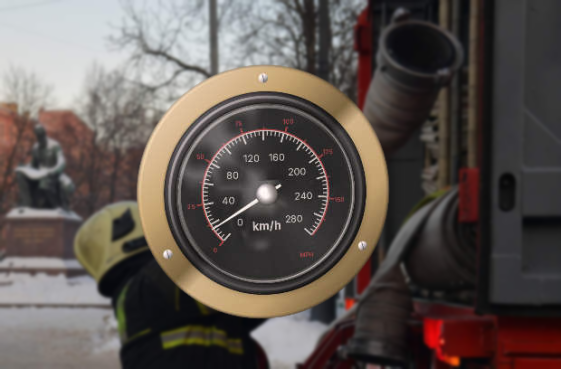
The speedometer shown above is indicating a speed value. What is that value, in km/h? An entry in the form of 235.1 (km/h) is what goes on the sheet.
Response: 16 (km/h)
